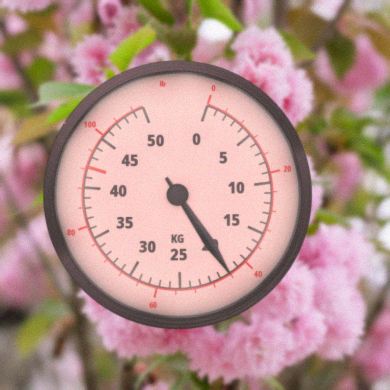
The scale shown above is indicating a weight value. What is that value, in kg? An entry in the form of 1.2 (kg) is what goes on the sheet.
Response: 20 (kg)
